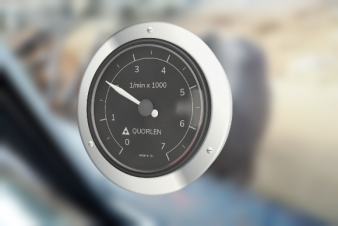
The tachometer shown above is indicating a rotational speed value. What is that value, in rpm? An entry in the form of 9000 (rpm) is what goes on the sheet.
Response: 2000 (rpm)
